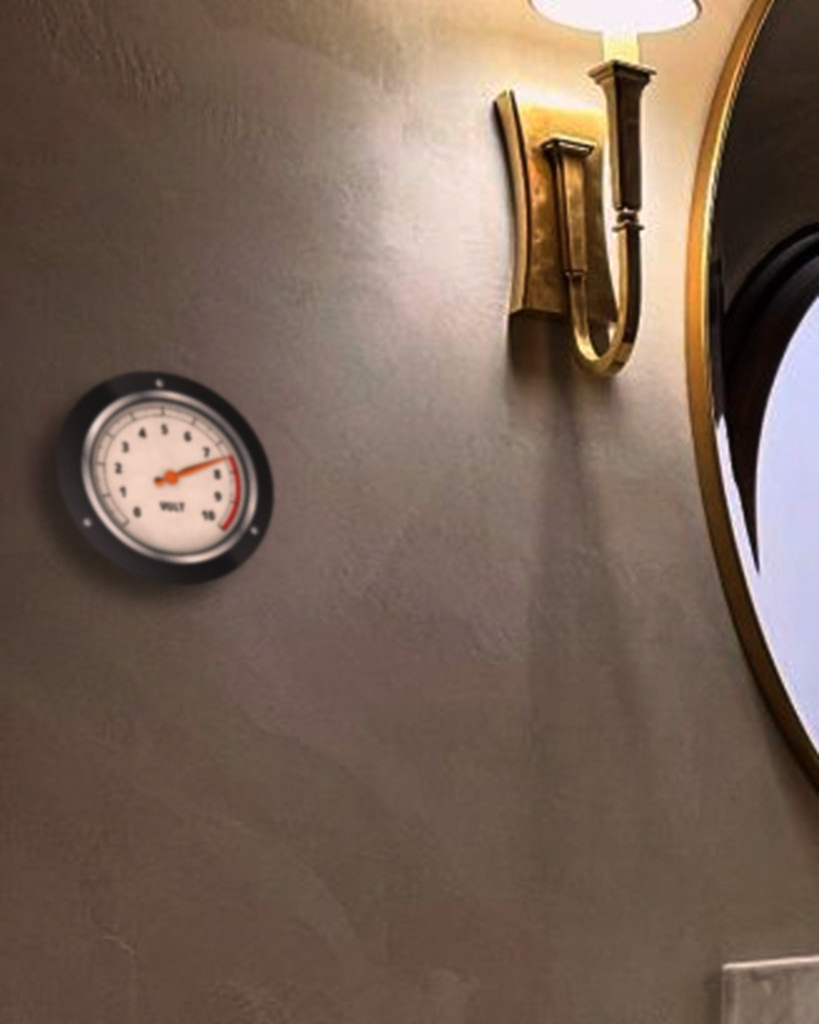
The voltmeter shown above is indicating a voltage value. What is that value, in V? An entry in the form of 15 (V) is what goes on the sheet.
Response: 7.5 (V)
